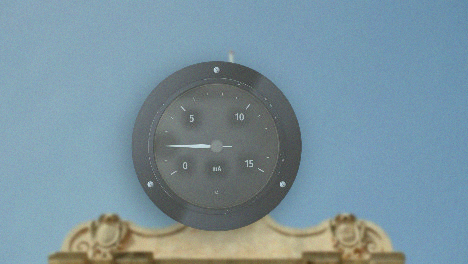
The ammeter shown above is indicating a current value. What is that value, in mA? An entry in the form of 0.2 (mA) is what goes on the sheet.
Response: 2 (mA)
